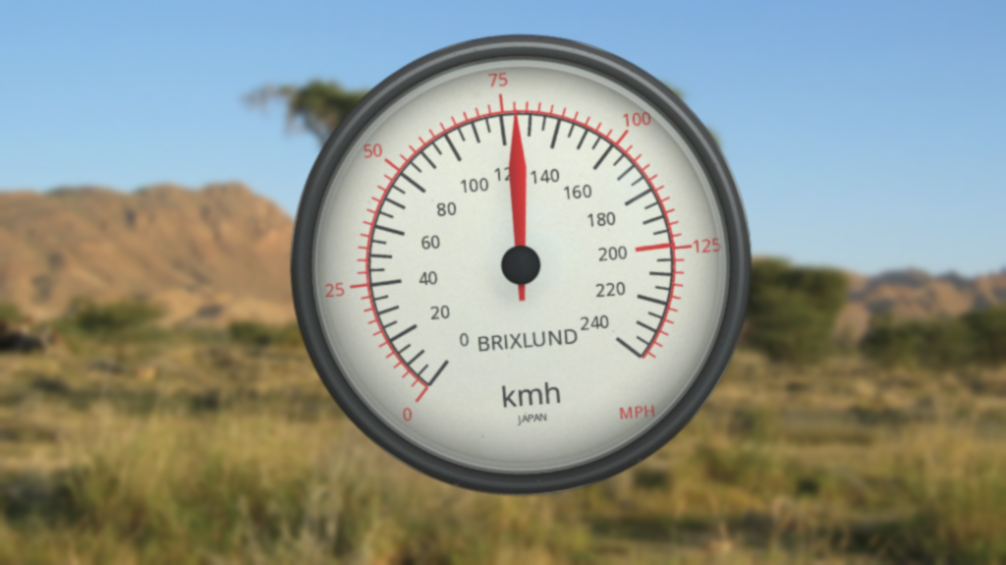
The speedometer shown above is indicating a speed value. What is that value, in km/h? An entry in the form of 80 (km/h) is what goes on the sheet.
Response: 125 (km/h)
